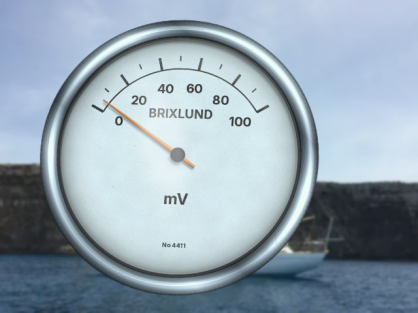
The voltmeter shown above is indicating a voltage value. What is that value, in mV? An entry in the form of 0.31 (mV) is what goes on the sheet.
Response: 5 (mV)
